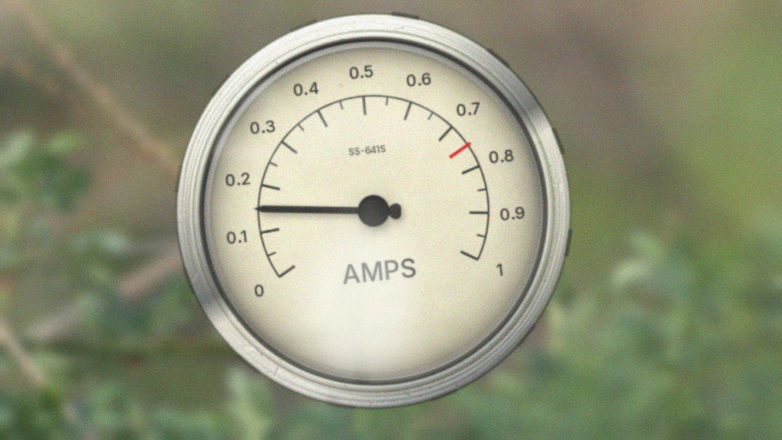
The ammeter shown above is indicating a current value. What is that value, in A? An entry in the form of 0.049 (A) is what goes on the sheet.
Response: 0.15 (A)
